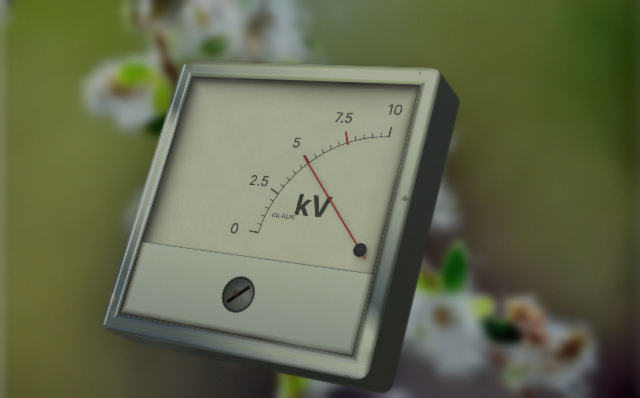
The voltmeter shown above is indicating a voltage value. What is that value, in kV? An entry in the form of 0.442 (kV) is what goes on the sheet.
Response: 5 (kV)
